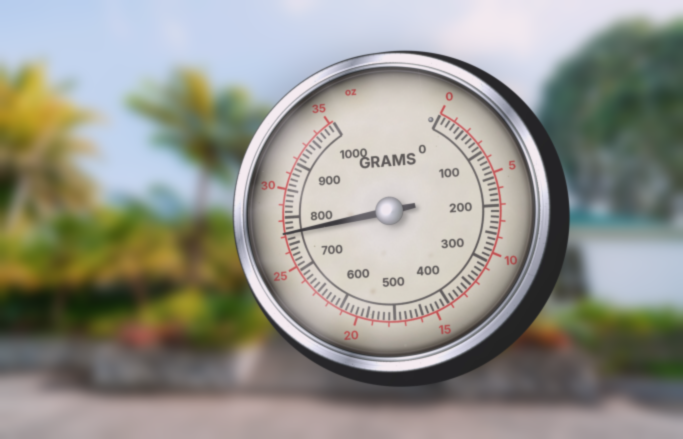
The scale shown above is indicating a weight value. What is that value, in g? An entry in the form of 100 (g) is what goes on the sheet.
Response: 770 (g)
